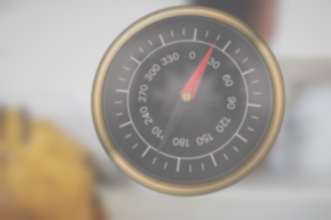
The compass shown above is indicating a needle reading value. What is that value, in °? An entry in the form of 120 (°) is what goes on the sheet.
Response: 20 (°)
